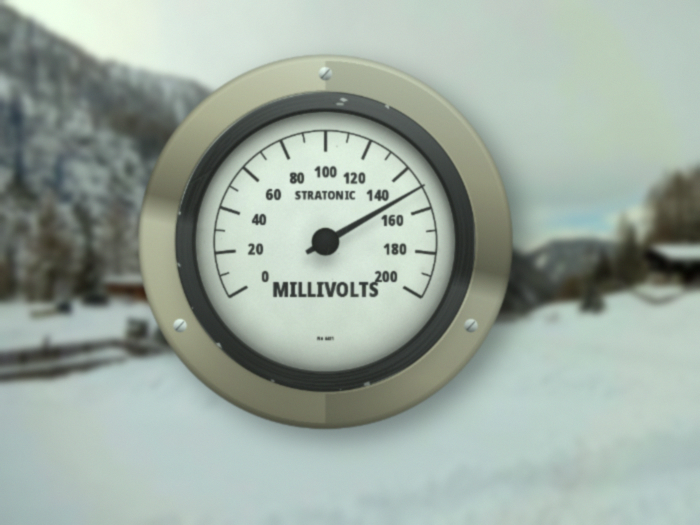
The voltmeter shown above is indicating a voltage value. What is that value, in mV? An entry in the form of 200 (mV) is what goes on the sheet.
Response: 150 (mV)
